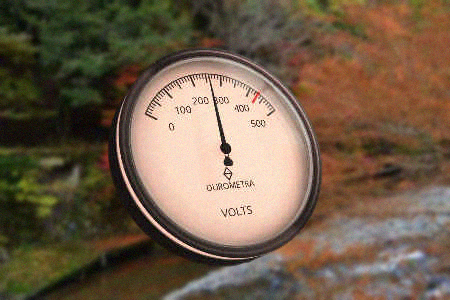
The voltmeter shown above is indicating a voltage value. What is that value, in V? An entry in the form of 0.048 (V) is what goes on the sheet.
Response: 250 (V)
